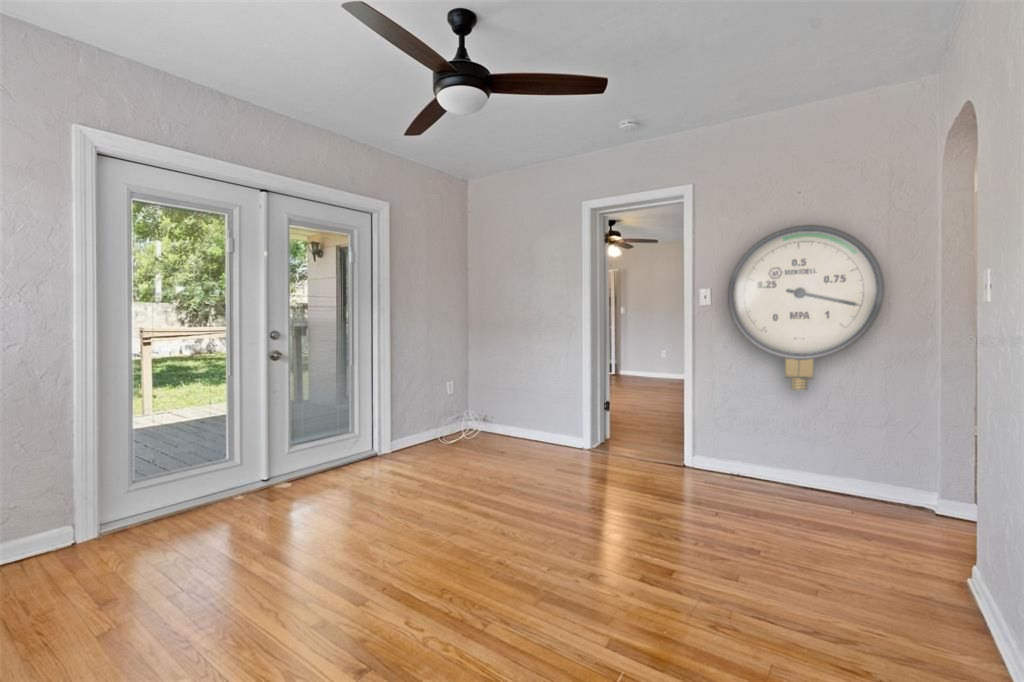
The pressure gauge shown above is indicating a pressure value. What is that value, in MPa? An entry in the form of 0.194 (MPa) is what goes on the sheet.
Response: 0.9 (MPa)
